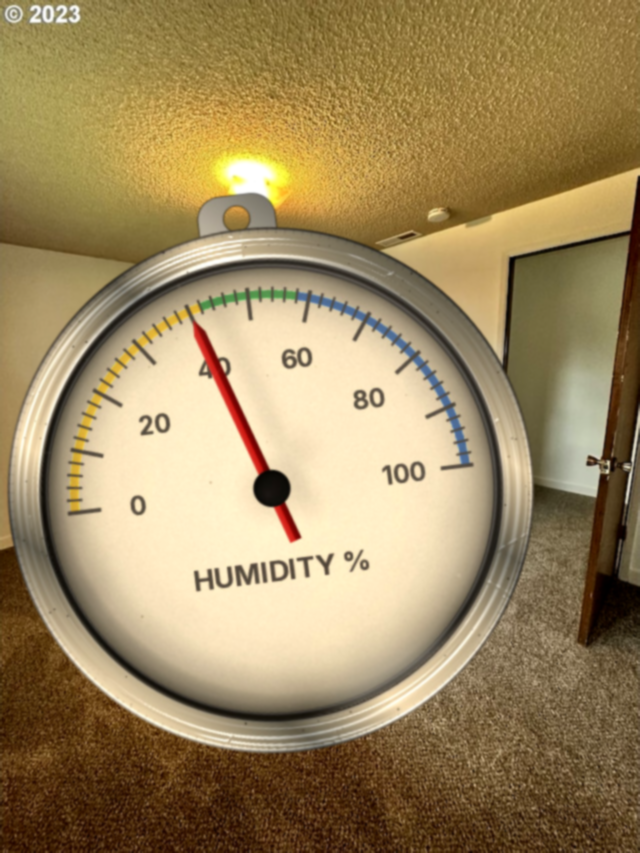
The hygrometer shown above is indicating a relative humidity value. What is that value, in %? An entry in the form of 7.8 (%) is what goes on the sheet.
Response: 40 (%)
